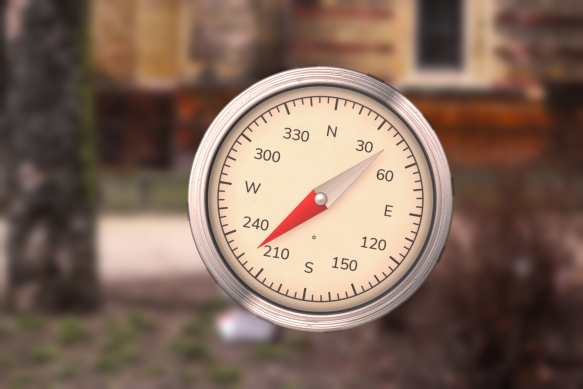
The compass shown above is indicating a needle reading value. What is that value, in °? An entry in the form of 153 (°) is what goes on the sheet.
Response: 222.5 (°)
